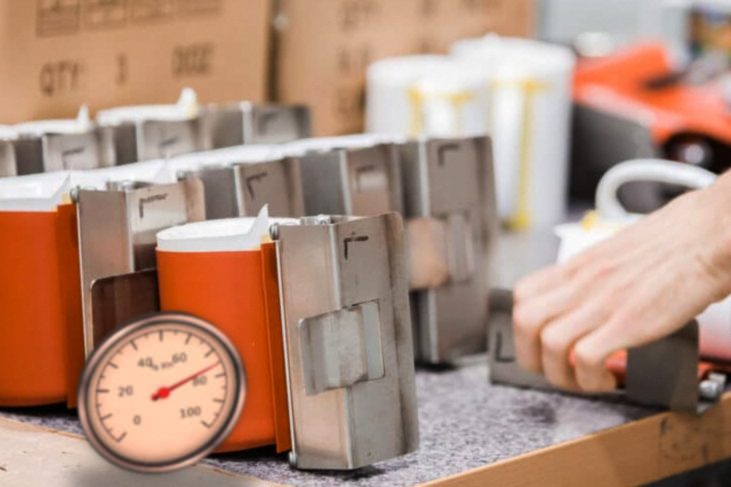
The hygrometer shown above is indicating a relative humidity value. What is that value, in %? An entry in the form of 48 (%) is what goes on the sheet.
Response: 75 (%)
